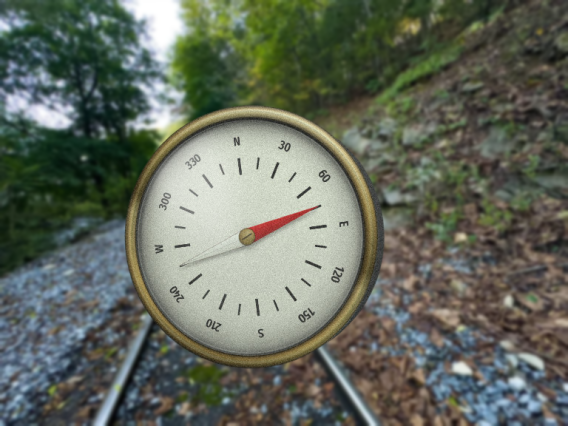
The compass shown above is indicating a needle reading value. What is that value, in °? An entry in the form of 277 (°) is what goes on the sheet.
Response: 75 (°)
